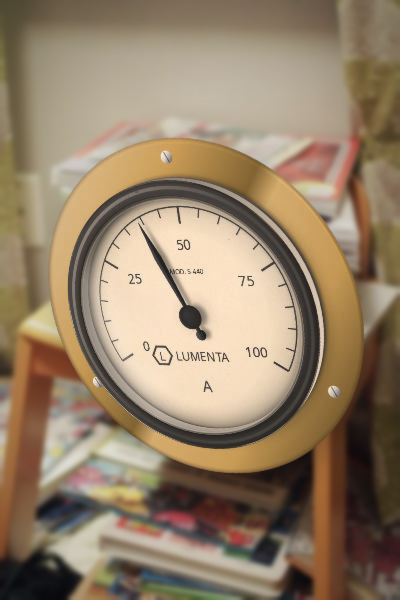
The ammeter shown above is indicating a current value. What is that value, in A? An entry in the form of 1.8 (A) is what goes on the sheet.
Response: 40 (A)
